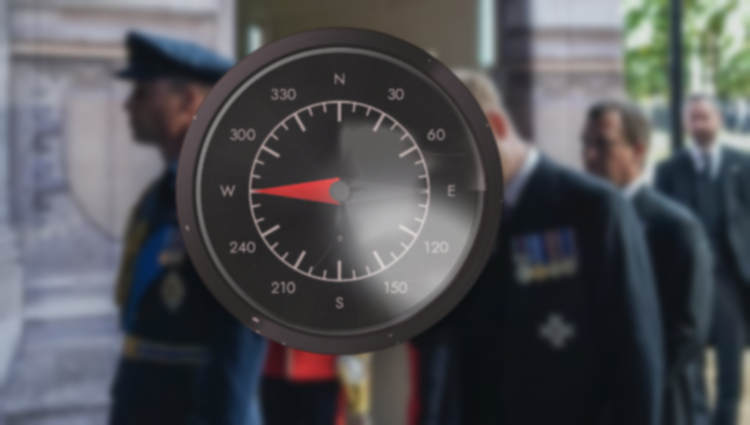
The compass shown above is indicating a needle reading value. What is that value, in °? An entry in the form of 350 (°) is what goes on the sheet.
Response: 270 (°)
